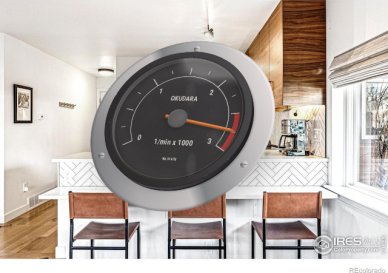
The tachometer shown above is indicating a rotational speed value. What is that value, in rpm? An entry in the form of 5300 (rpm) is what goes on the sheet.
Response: 2750 (rpm)
